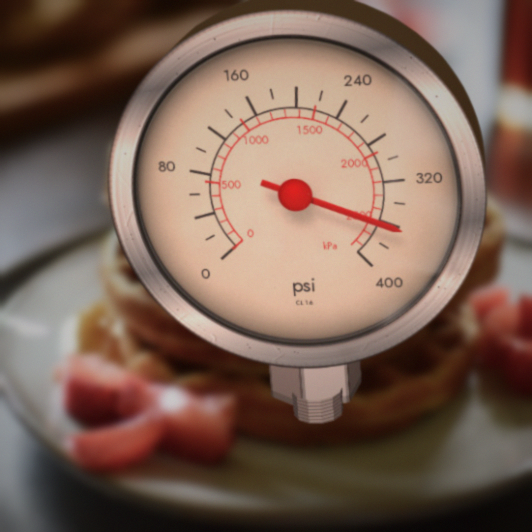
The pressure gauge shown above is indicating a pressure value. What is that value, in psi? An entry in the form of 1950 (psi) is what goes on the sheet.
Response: 360 (psi)
